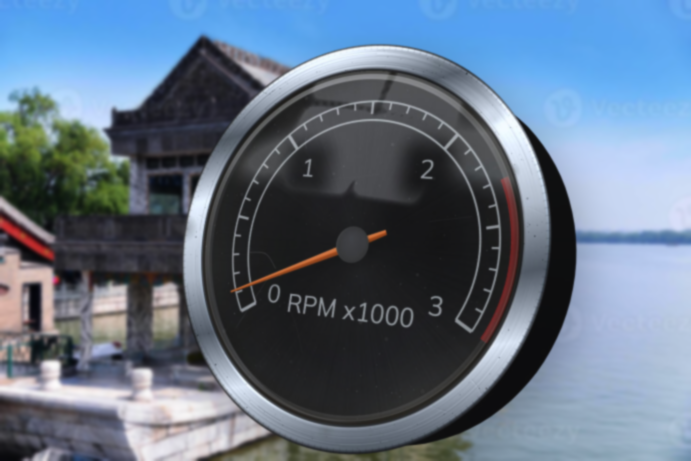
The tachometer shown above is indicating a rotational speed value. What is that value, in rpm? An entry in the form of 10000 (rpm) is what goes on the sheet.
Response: 100 (rpm)
